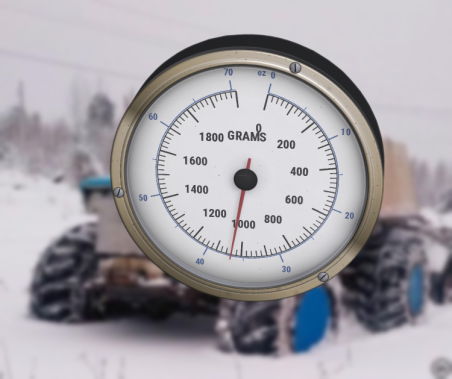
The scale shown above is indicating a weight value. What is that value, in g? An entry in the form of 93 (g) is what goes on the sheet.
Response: 1040 (g)
